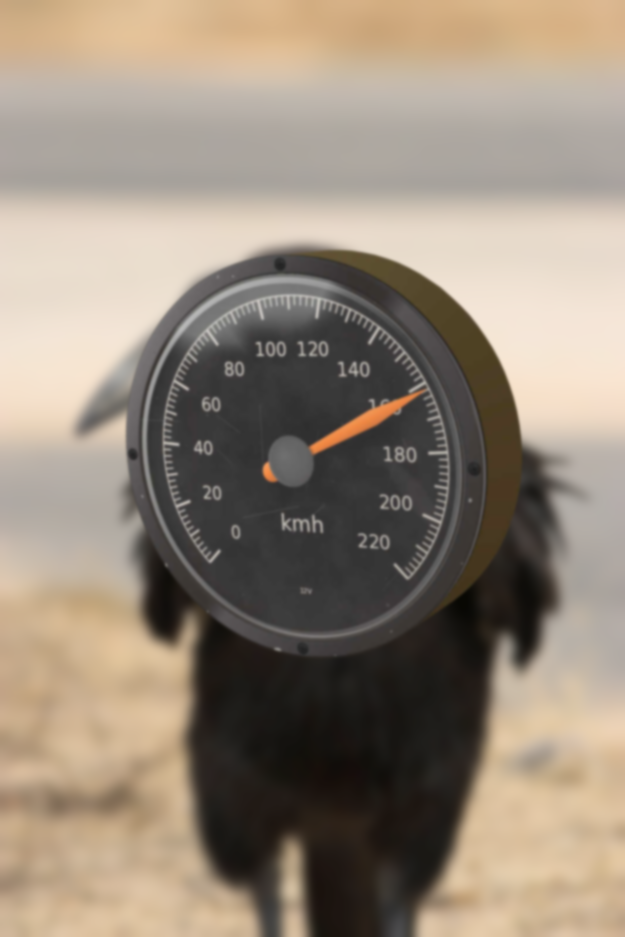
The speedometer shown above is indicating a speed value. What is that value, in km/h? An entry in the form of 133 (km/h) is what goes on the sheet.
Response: 162 (km/h)
